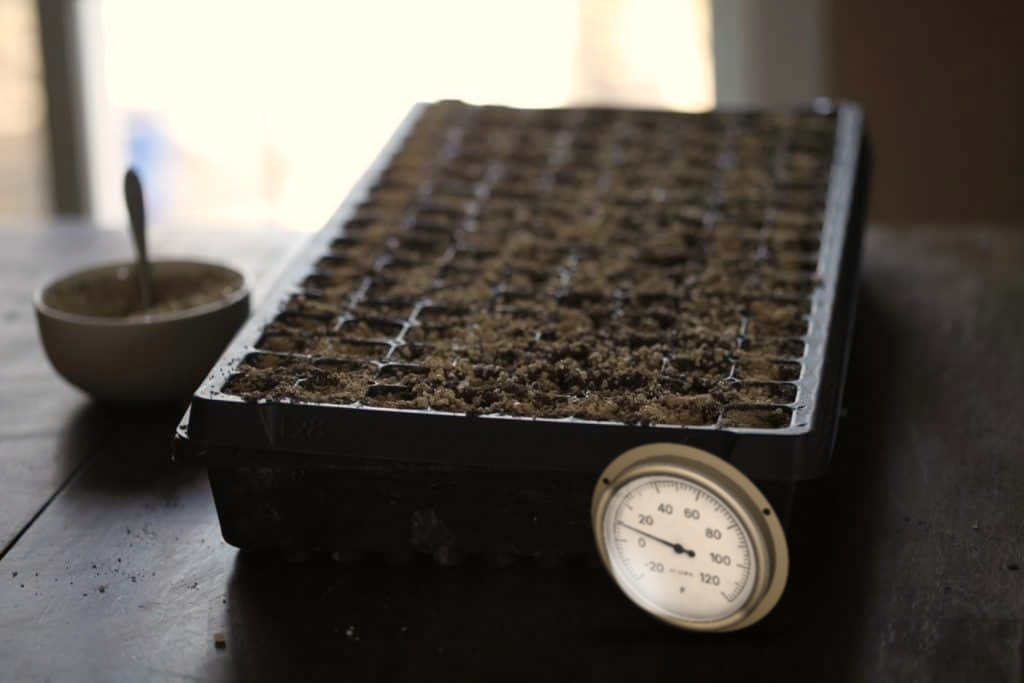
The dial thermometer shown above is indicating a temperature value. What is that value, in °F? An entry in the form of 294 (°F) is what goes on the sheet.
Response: 10 (°F)
